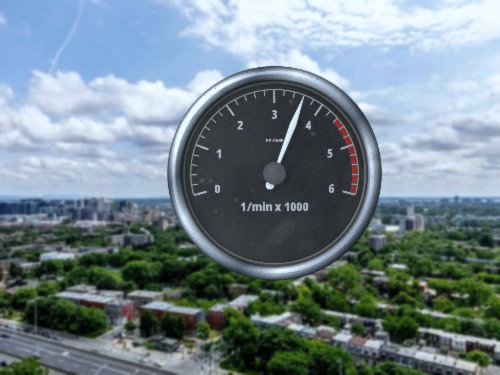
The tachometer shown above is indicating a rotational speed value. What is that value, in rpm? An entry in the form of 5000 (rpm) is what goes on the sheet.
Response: 3600 (rpm)
